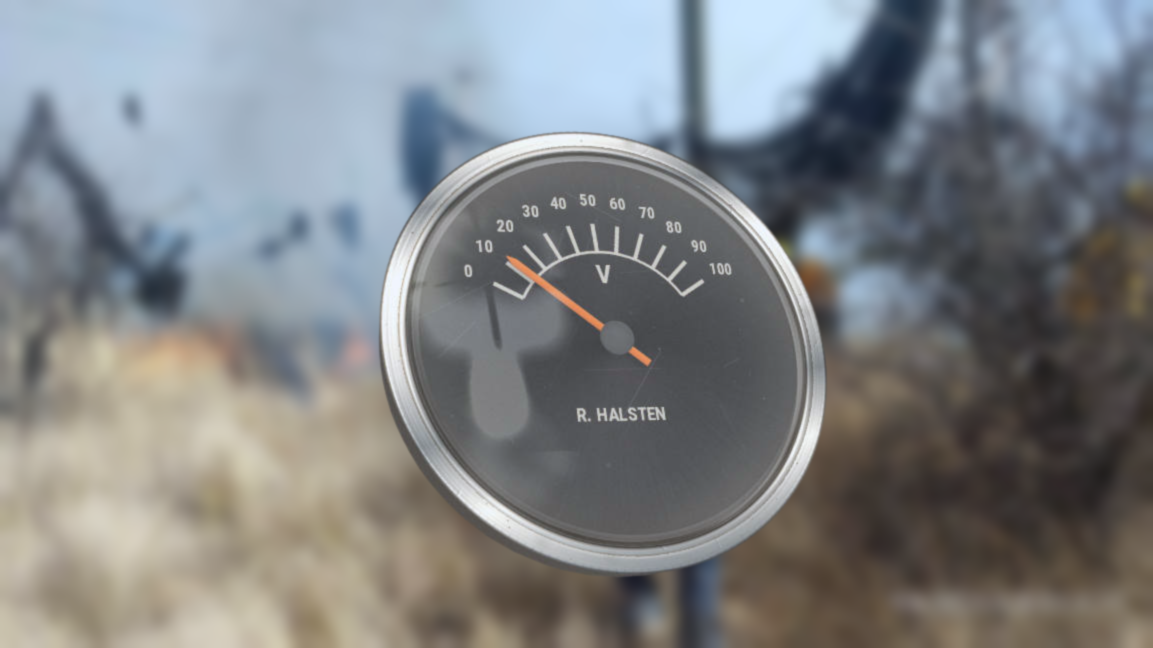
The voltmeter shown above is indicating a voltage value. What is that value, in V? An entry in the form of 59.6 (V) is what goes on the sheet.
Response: 10 (V)
